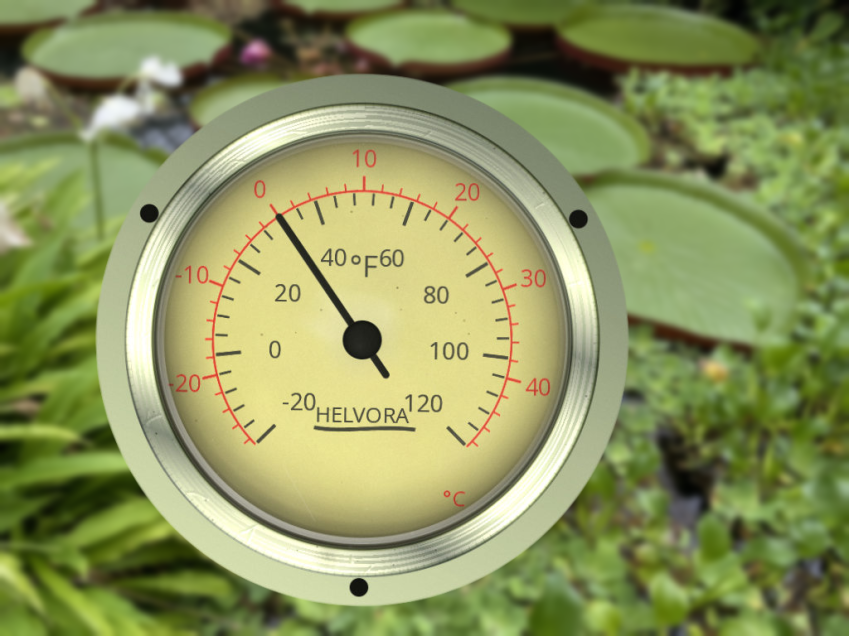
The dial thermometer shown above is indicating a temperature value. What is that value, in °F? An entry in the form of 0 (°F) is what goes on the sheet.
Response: 32 (°F)
